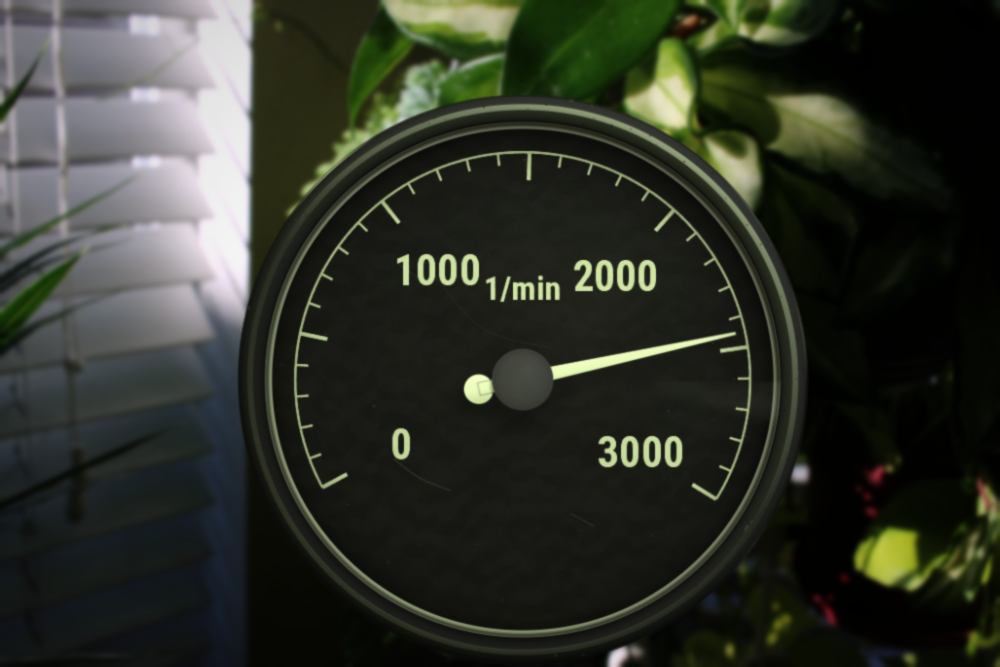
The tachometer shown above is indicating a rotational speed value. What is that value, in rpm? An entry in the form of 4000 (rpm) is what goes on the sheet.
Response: 2450 (rpm)
